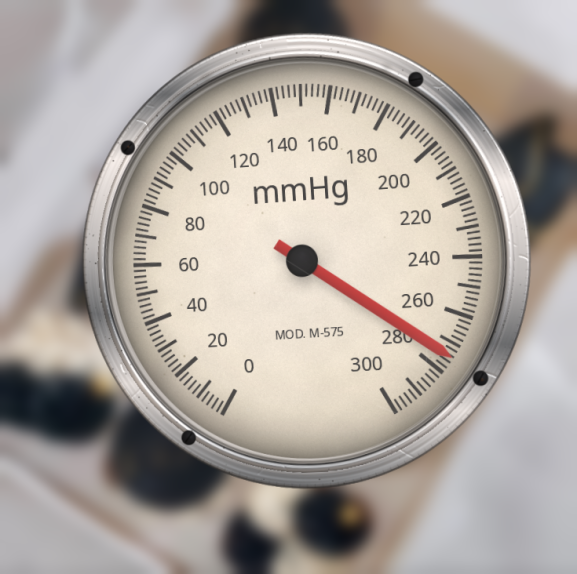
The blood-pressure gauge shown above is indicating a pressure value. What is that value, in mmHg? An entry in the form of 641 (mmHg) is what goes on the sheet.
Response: 274 (mmHg)
